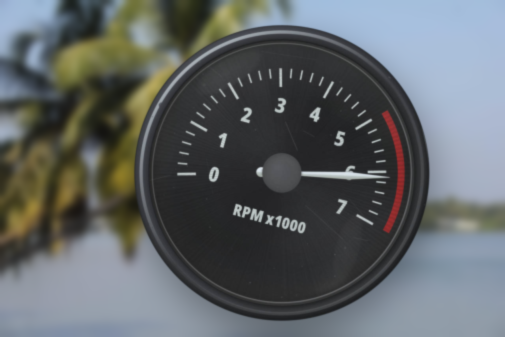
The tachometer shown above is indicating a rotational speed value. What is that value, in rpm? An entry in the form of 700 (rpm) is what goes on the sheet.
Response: 6100 (rpm)
